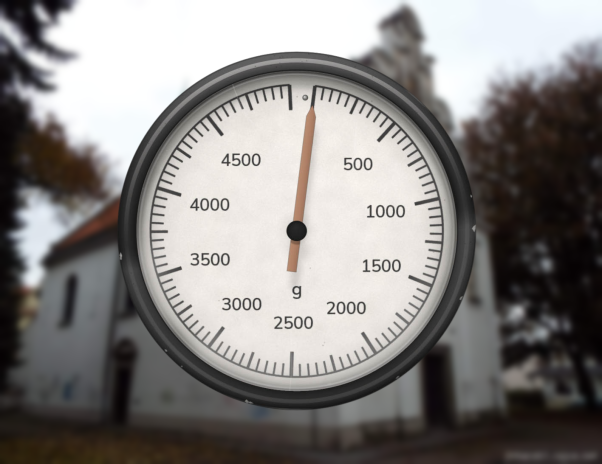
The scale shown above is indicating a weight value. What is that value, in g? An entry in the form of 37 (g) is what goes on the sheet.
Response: 0 (g)
